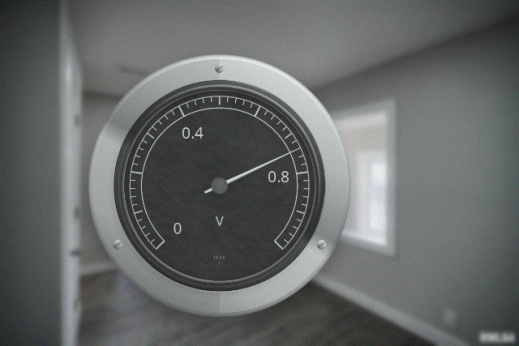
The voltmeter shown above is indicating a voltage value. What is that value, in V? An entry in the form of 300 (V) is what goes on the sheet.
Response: 0.74 (V)
